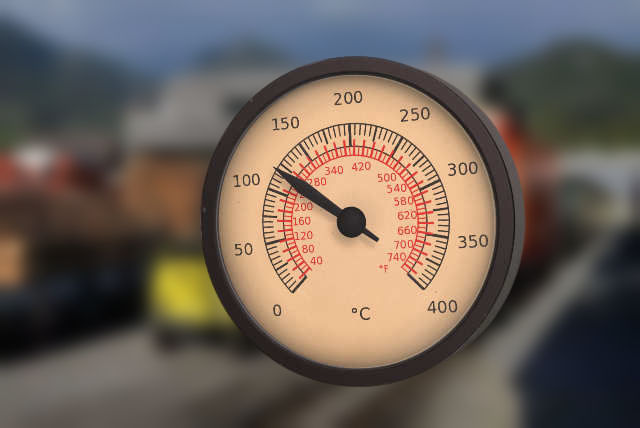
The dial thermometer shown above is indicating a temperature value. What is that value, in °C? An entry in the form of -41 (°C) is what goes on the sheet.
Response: 120 (°C)
